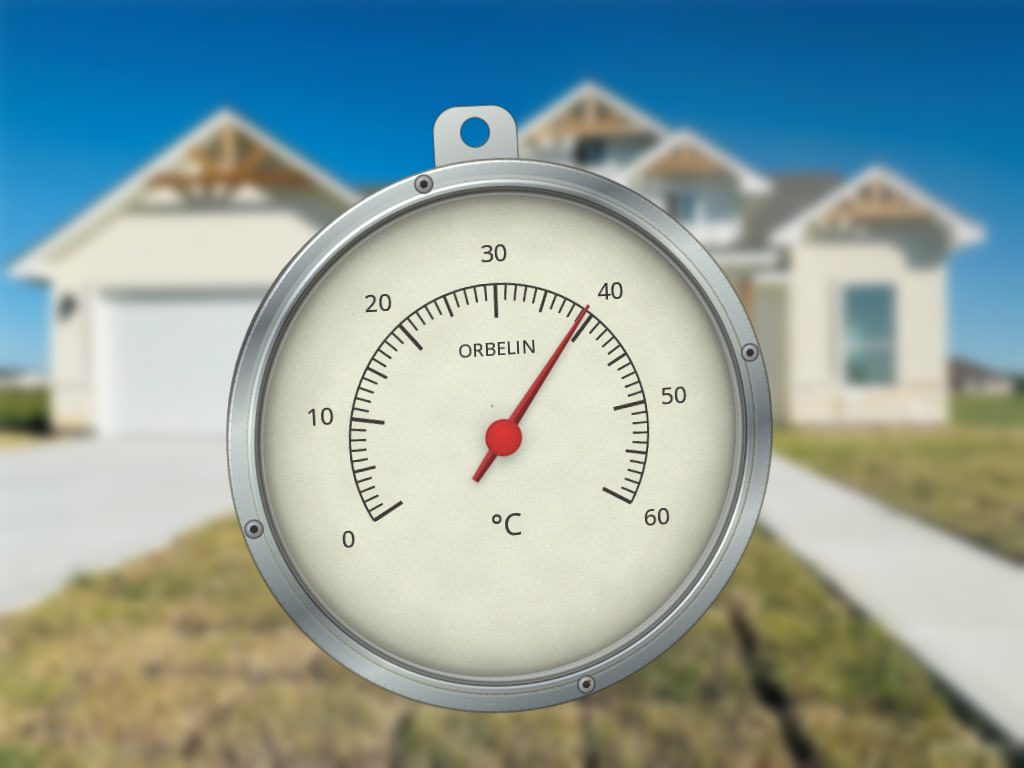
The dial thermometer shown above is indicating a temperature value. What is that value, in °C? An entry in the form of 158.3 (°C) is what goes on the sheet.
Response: 39 (°C)
